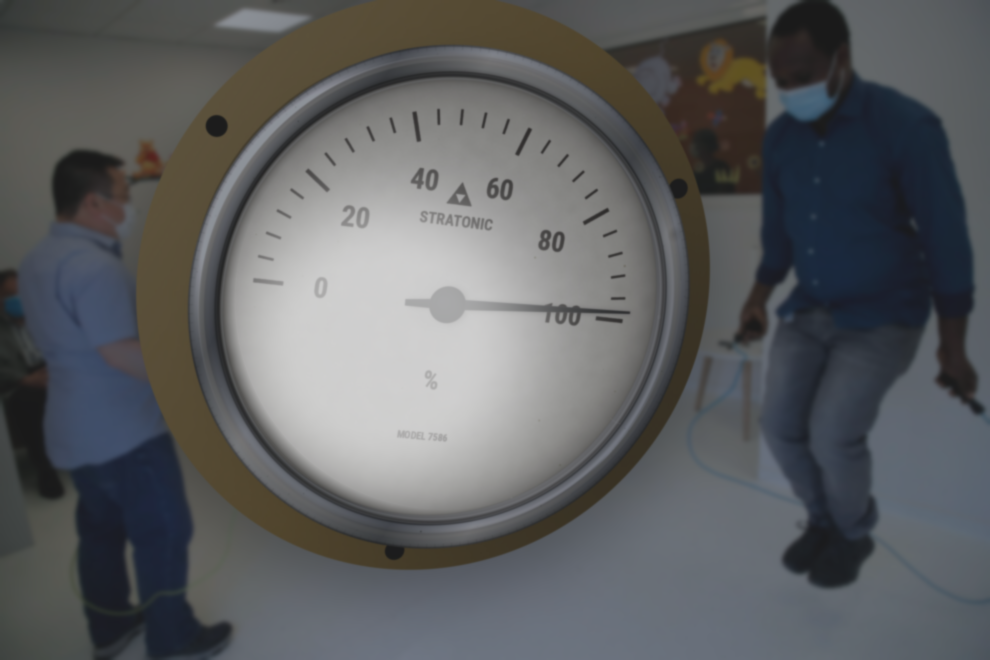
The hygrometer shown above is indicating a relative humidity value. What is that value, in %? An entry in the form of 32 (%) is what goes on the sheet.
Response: 98 (%)
